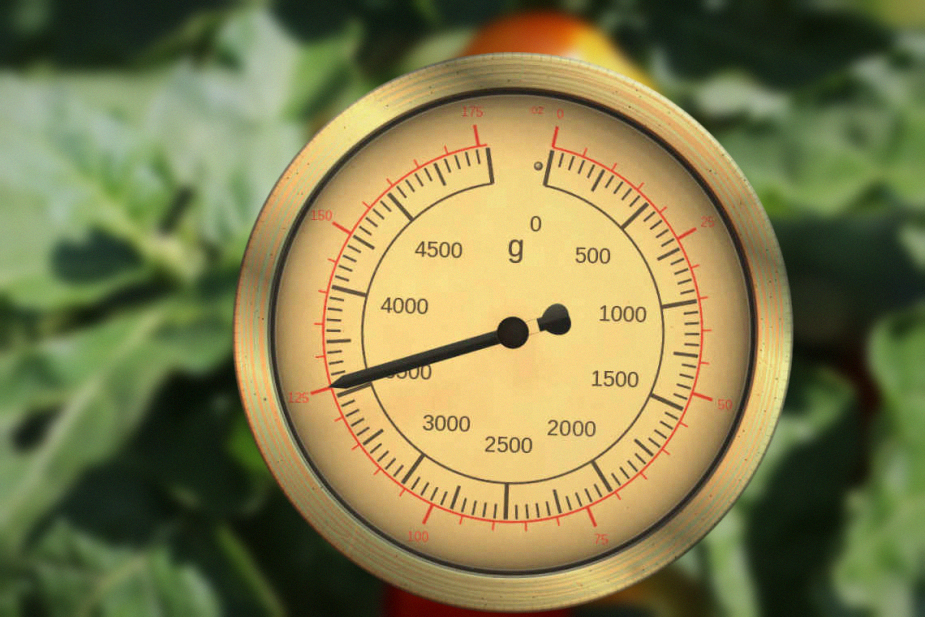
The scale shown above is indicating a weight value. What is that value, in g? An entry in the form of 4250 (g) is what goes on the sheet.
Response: 3550 (g)
